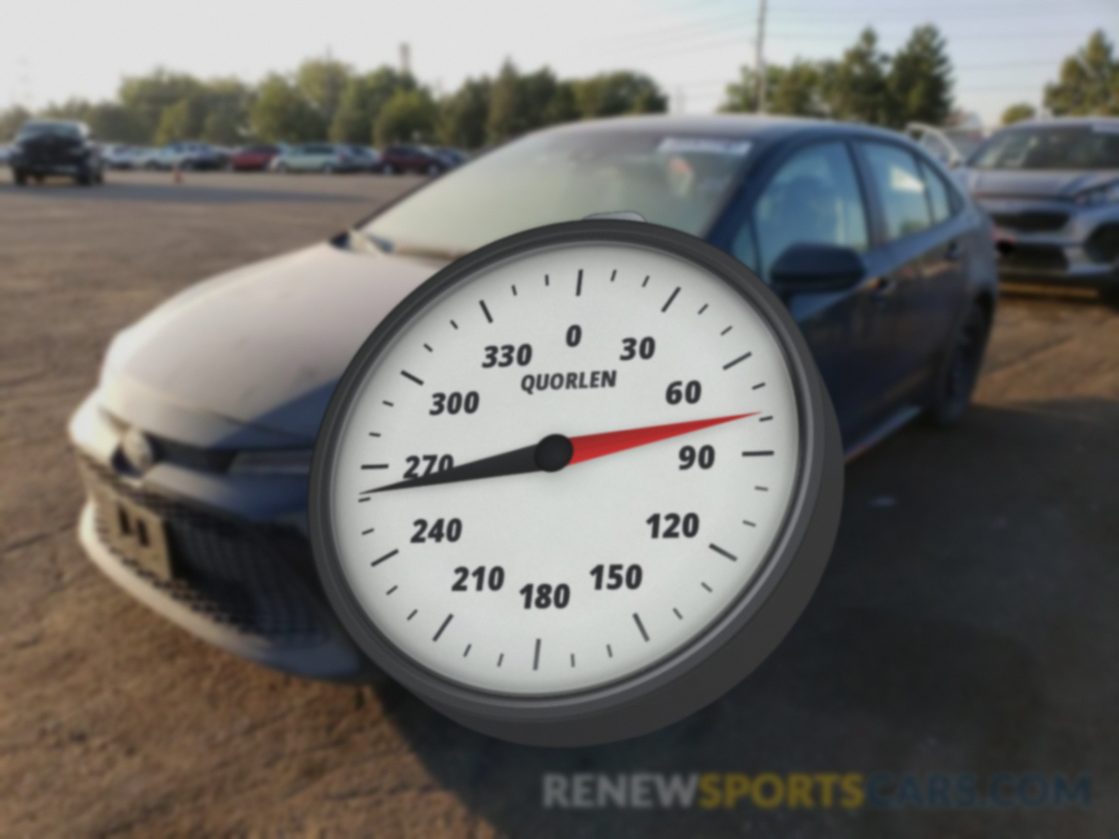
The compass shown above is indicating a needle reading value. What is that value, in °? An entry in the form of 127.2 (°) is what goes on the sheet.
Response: 80 (°)
